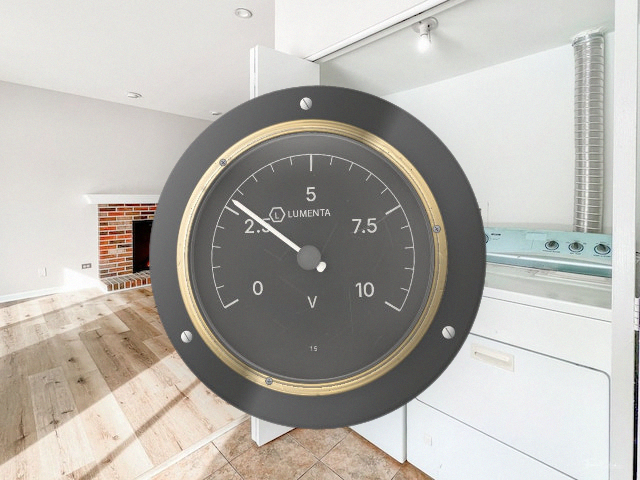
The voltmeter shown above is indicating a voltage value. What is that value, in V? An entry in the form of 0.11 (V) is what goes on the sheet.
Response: 2.75 (V)
